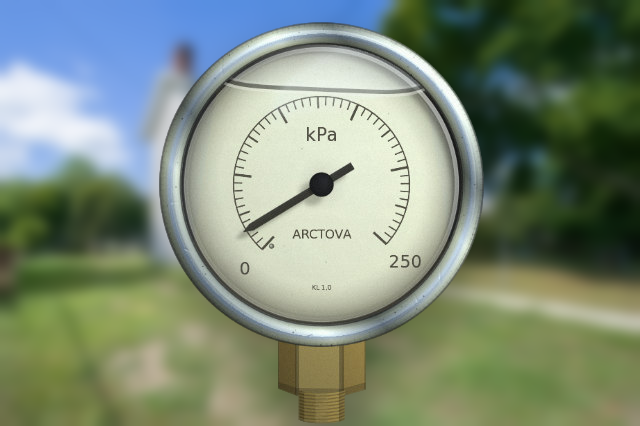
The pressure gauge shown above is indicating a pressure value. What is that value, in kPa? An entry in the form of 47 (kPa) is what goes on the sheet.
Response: 15 (kPa)
